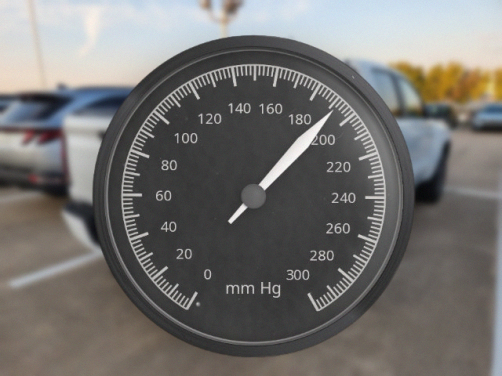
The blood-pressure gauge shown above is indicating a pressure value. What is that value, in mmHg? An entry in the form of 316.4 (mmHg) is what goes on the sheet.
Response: 192 (mmHg)
